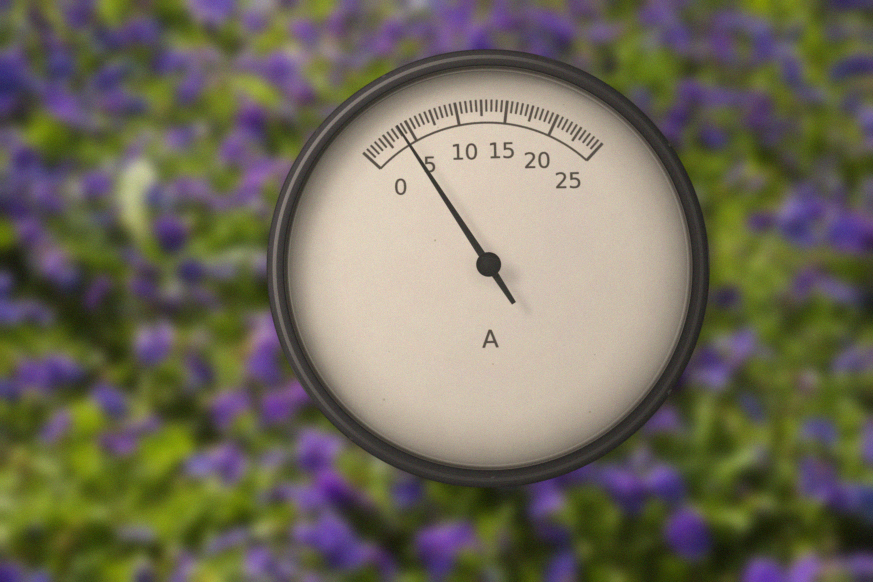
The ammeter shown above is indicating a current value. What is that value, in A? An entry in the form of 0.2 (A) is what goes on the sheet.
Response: 4 (A)
